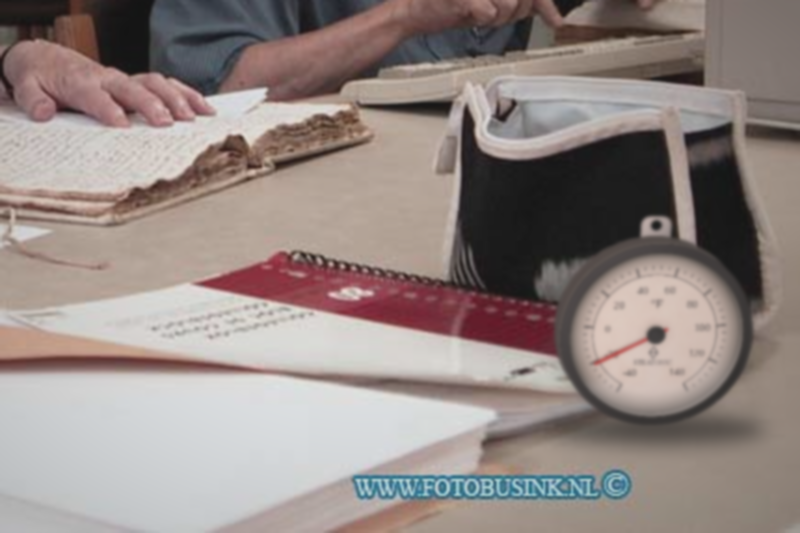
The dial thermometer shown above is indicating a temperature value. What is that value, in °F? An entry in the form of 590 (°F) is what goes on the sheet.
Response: -20 (°F)
